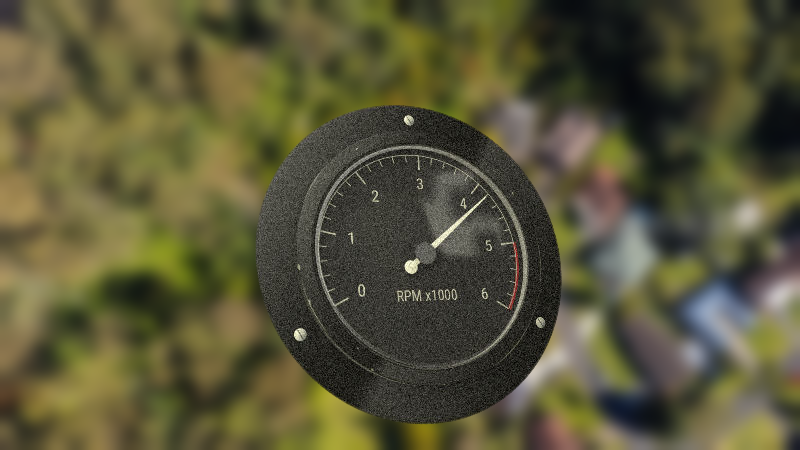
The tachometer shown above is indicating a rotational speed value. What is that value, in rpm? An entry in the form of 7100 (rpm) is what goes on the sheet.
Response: 4200 (rpm)
